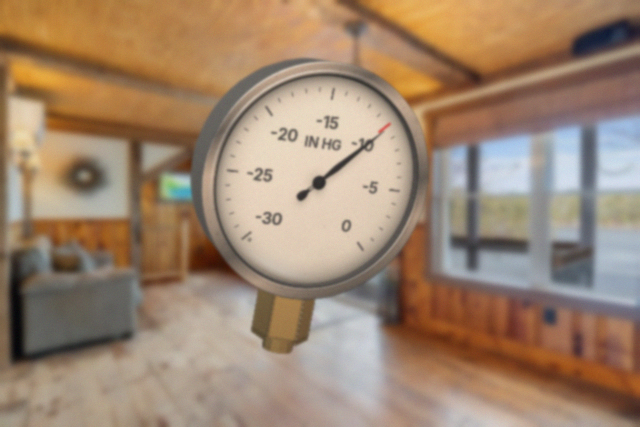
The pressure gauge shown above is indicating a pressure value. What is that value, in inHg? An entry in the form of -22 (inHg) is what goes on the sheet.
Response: -10 (inHg)
